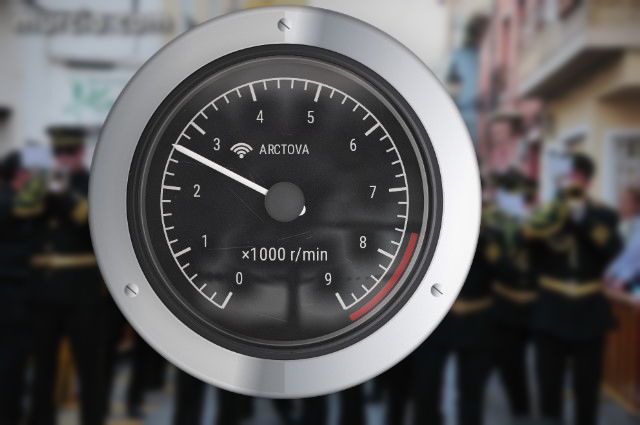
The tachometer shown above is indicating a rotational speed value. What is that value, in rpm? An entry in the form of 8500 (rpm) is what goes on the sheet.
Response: 2600 (rpm)
